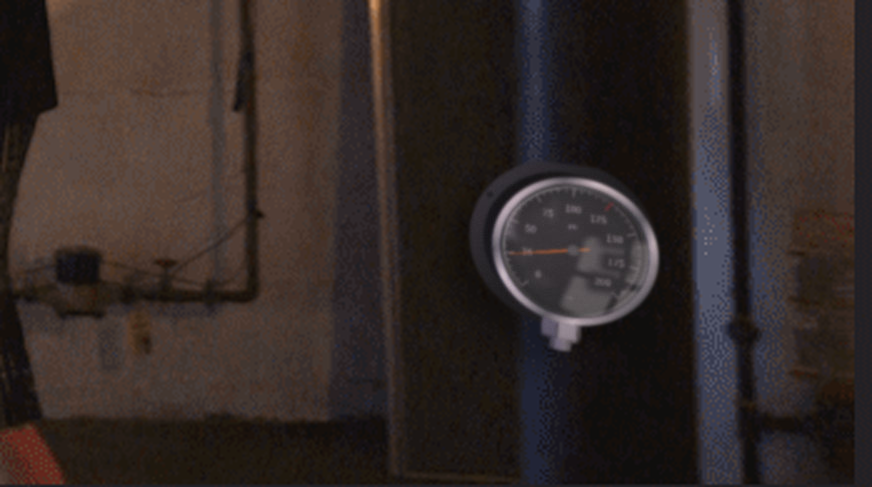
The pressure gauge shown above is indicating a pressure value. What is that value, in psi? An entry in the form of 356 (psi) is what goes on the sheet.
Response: 25 (psi)
